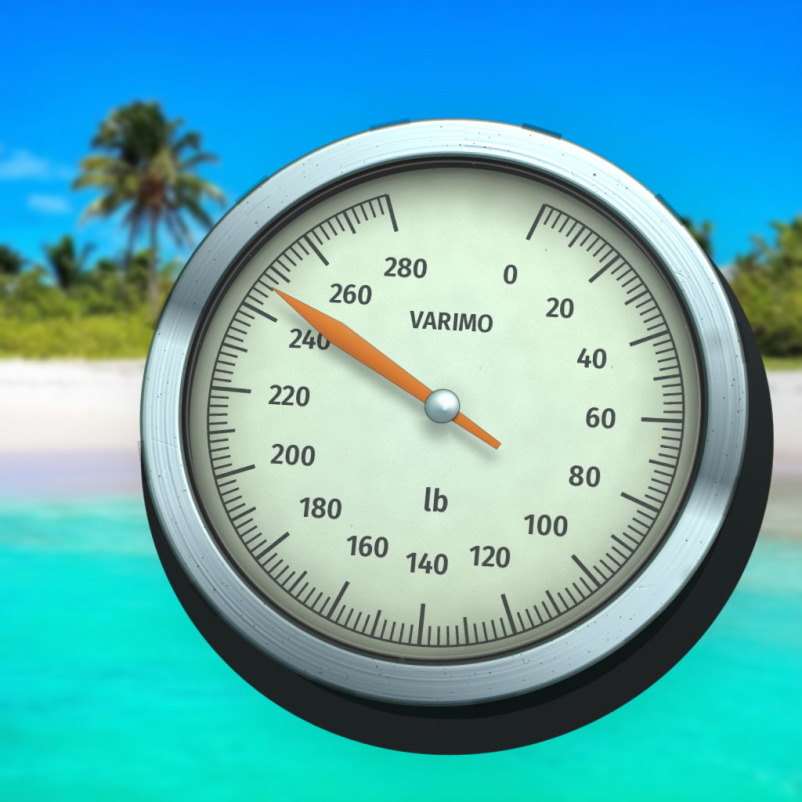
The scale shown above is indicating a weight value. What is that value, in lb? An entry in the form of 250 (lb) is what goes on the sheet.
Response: 246 (lb)
